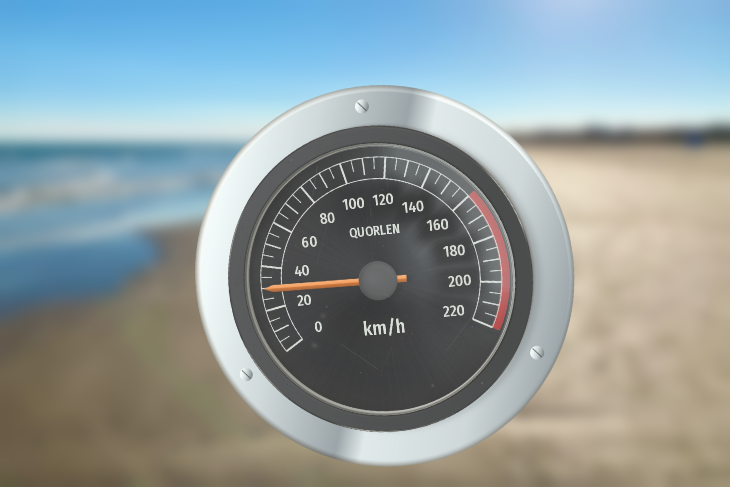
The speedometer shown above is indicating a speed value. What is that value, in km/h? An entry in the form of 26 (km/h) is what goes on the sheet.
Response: 30 (km/h)
